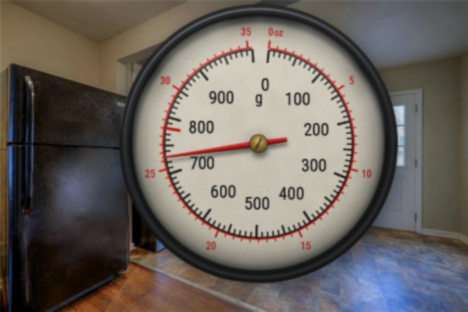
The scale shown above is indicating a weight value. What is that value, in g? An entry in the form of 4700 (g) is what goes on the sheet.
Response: 730 (g)
